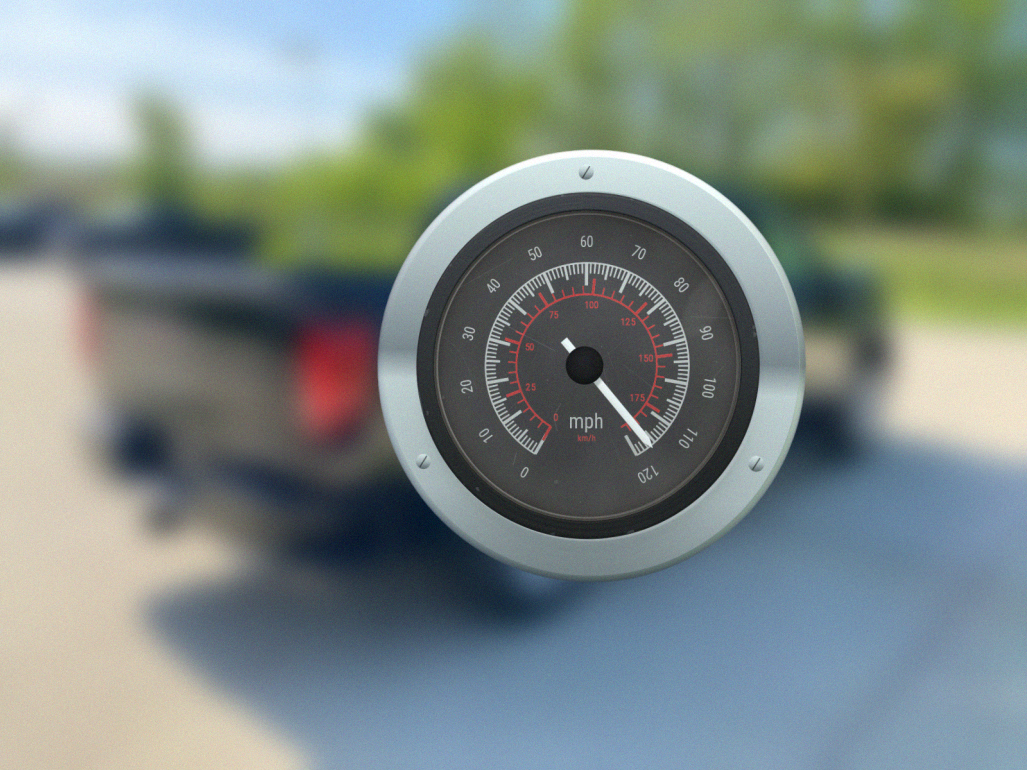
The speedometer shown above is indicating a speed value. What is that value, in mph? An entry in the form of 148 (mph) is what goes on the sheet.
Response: 116 (mph)
